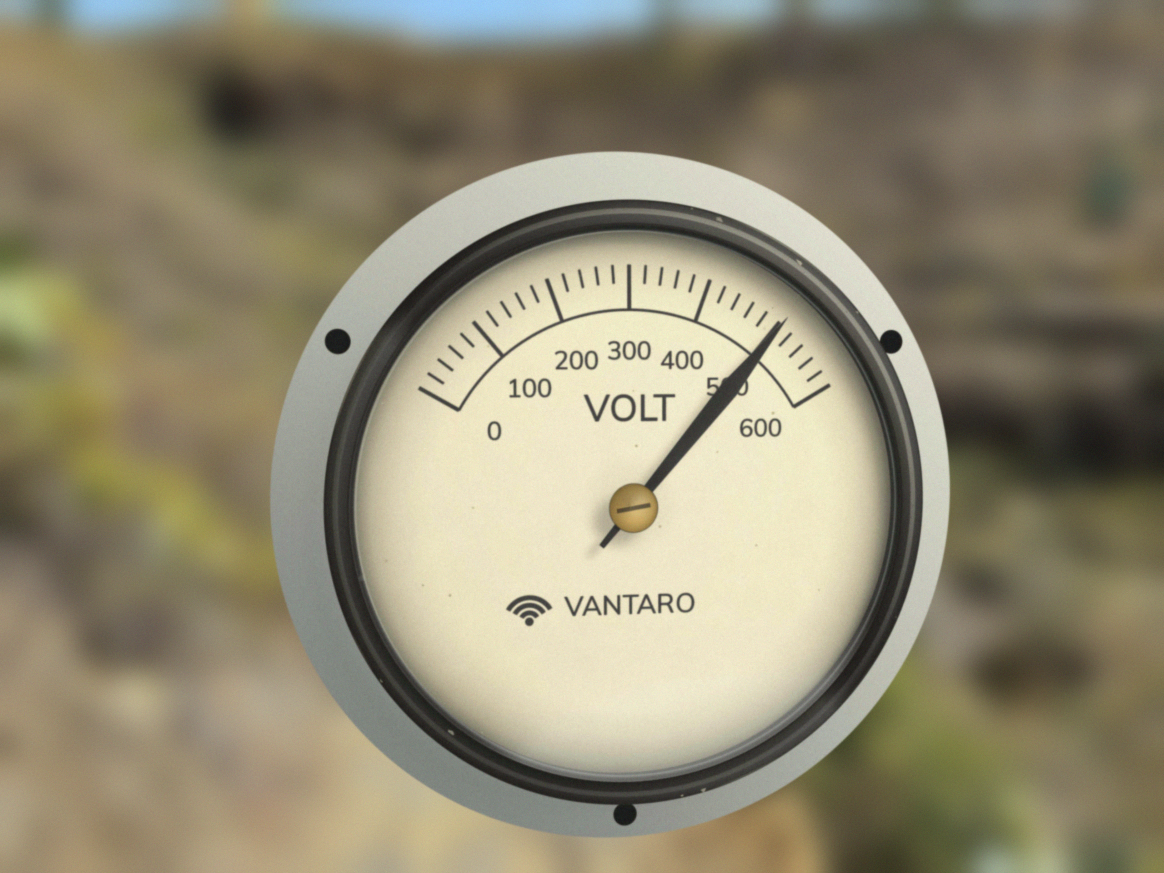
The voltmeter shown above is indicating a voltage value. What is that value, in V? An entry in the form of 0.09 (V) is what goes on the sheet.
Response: 500 (V)
